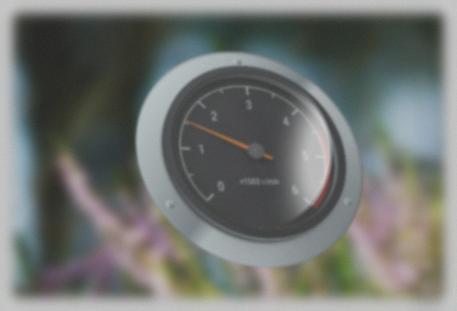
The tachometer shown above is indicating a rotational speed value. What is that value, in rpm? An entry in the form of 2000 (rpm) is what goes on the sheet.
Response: 1500 (rpm)
